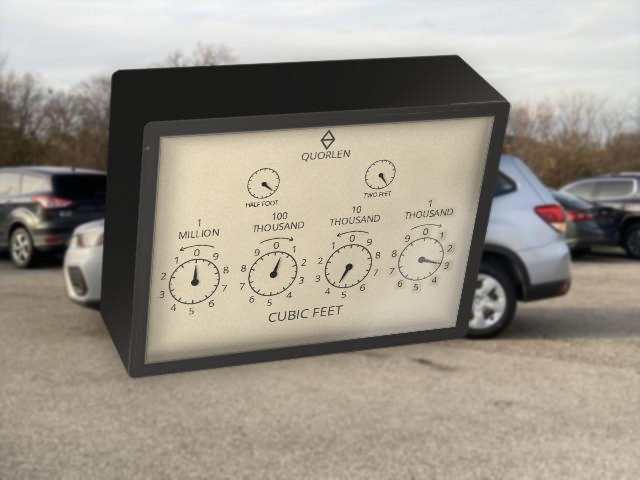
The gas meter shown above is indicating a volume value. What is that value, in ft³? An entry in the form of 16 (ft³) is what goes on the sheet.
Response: 4300 (ft³)
